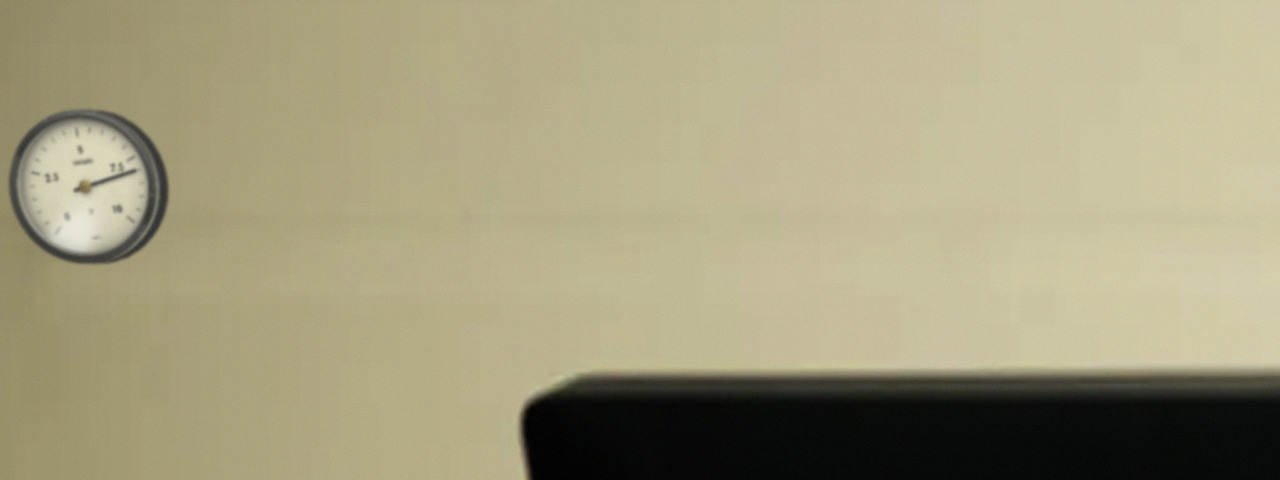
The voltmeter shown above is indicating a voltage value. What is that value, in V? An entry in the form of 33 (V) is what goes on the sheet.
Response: 8 (V)
